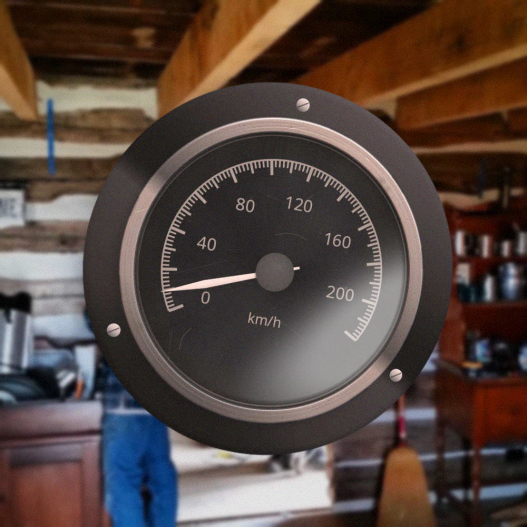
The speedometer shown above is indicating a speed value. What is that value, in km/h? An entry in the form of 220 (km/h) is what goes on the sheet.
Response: 10 (km/h)
